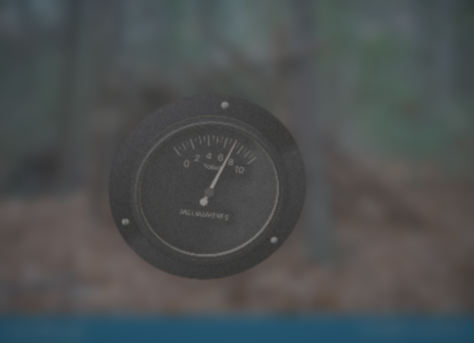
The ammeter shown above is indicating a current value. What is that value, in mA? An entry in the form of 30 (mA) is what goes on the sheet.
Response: 7 (mA)
